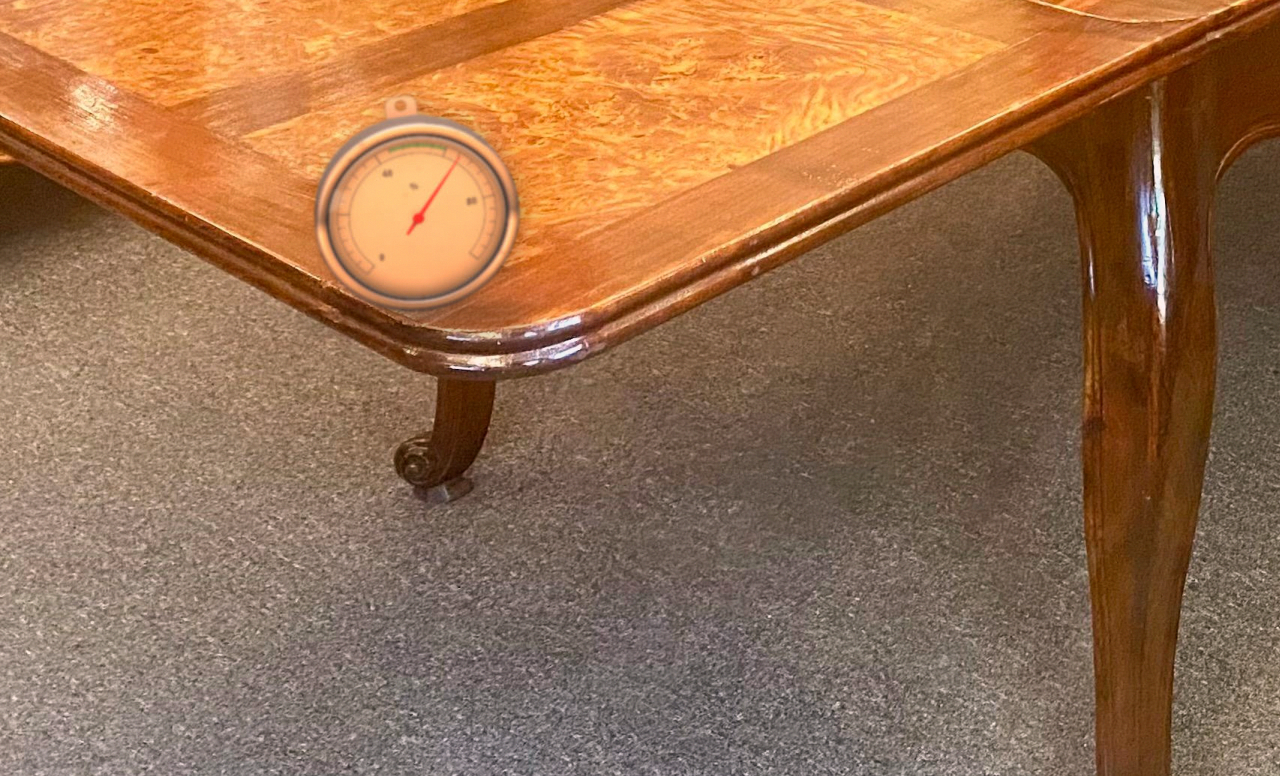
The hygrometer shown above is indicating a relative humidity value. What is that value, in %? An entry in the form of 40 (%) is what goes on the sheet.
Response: 64 (%)
